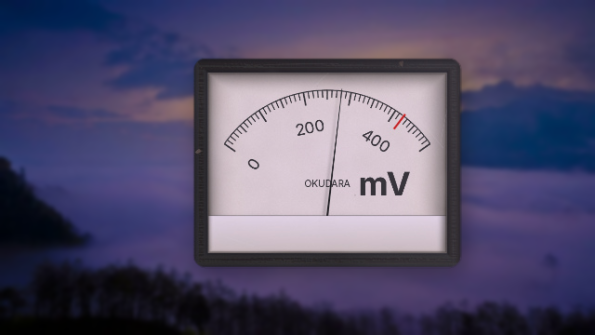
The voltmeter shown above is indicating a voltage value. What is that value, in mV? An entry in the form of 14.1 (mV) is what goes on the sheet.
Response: 280 (mV)
